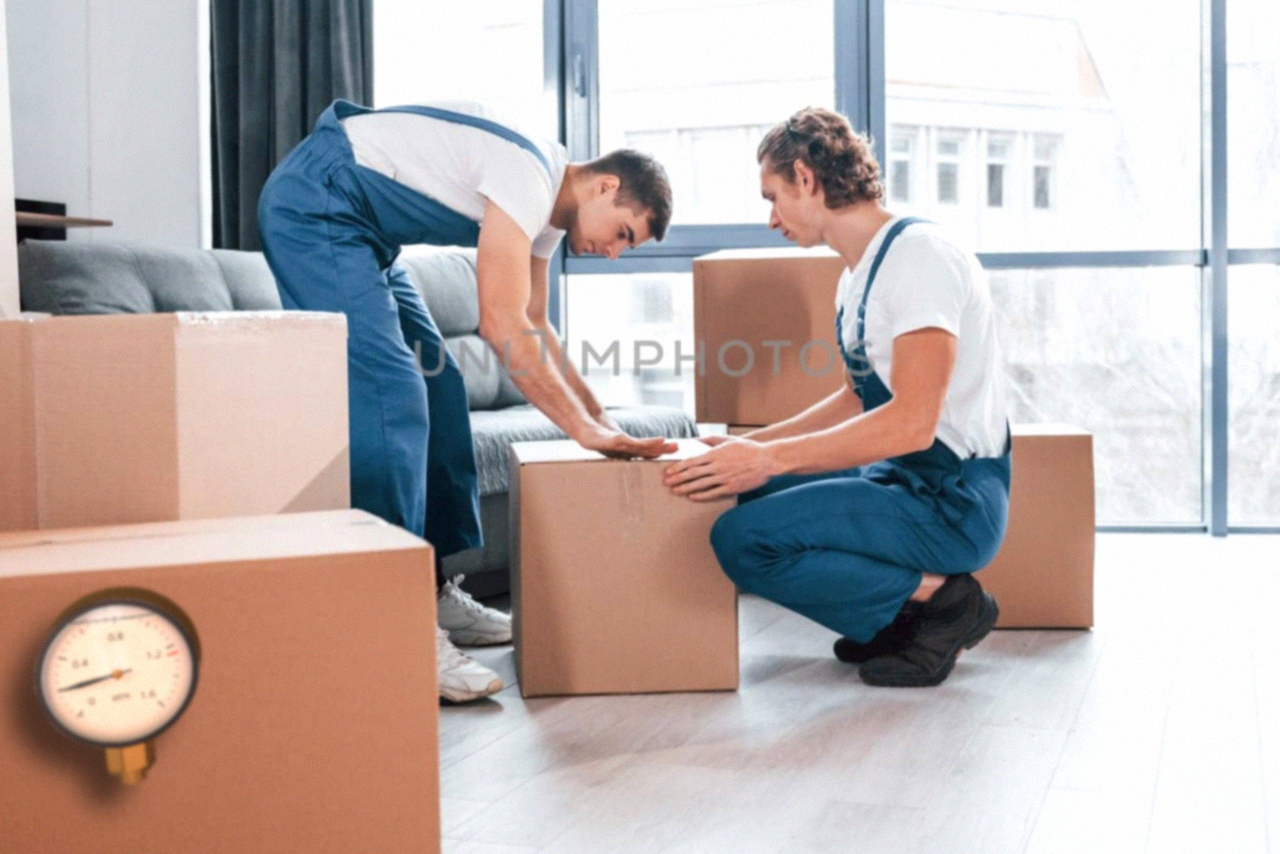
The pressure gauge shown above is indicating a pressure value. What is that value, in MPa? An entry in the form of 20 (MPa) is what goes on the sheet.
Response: 0.2 (MPa)
